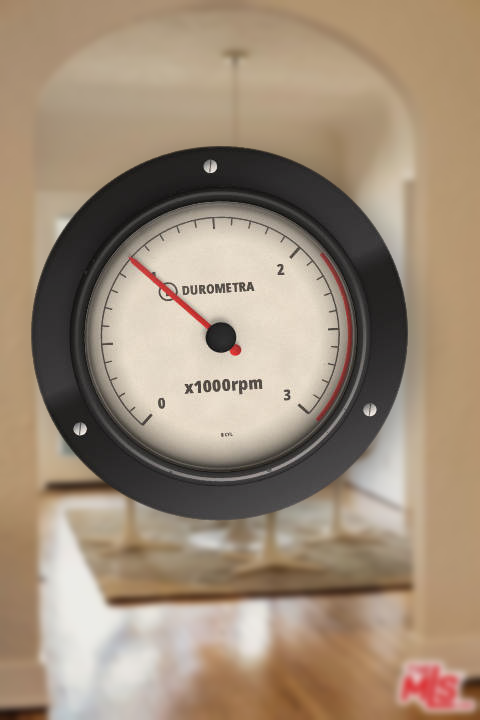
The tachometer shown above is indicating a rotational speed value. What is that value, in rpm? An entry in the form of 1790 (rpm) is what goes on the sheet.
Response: 1000 (rpm)
